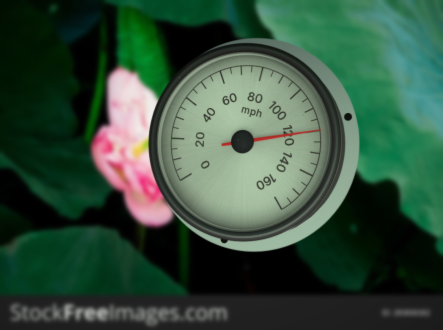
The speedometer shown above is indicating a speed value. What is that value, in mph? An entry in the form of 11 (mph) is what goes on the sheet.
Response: 120 (mph)
